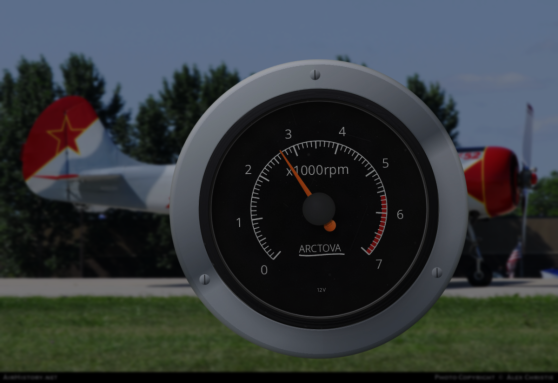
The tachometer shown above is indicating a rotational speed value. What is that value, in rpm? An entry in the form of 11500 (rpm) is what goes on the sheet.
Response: 2700 (rpm)
